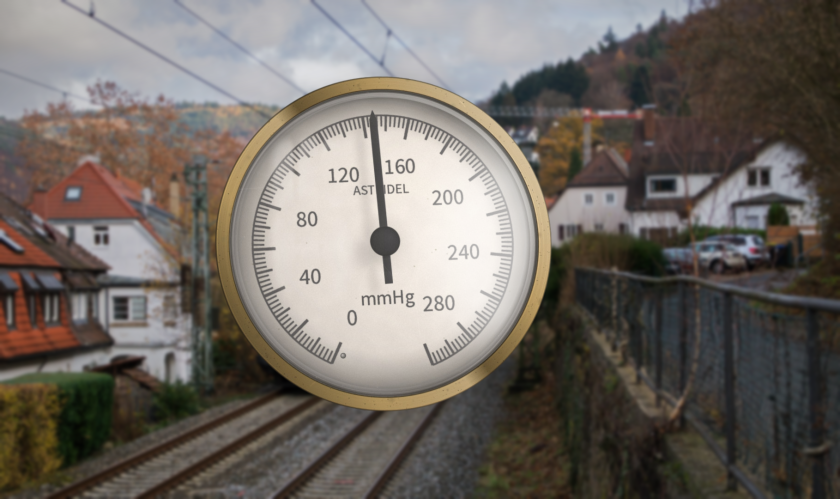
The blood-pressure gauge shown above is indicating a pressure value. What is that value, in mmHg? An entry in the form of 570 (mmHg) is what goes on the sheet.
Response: 144 (mmHg)
